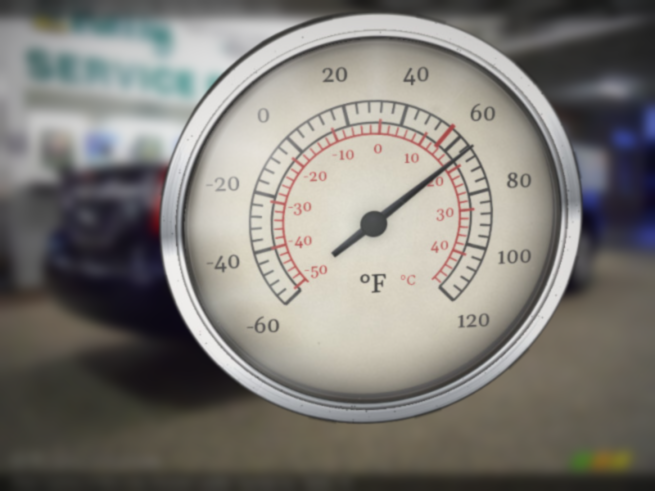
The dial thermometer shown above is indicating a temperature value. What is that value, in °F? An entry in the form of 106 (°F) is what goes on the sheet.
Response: 64 (°F)
